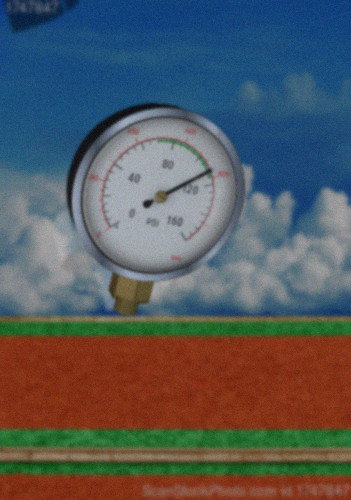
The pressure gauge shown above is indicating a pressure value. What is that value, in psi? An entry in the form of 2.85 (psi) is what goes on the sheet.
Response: 110 (psi)
